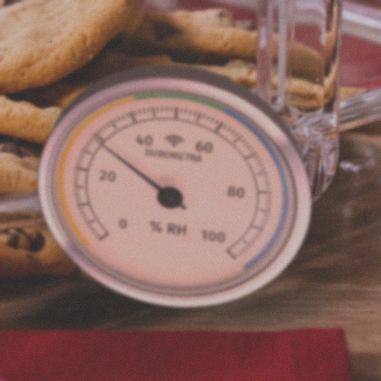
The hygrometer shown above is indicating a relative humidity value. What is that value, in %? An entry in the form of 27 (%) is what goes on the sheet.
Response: 30 (%)
